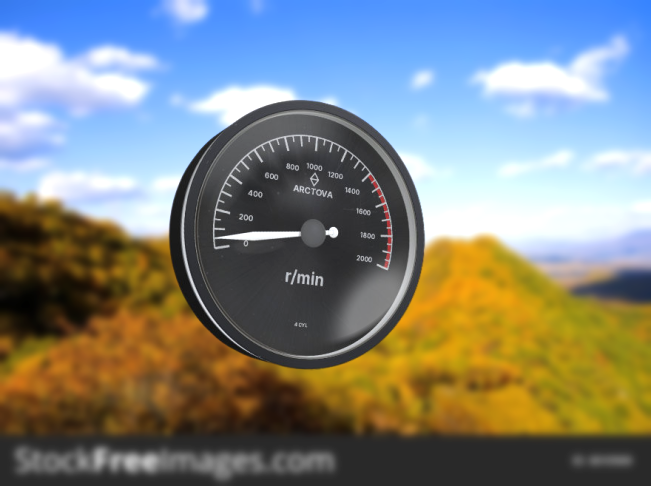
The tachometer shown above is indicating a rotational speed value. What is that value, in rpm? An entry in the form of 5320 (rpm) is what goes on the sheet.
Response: 50 (rpm)
